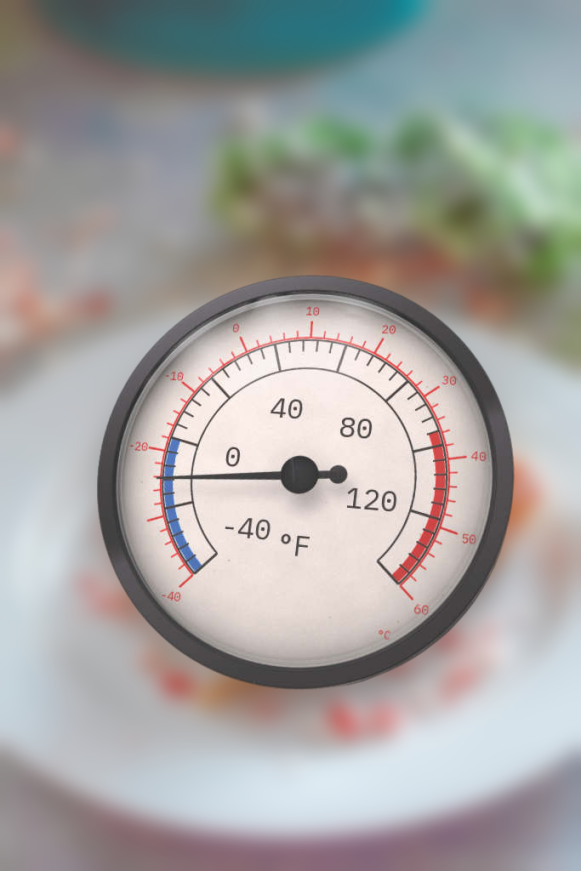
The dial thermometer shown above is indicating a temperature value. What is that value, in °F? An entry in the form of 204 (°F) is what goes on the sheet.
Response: -12 (°F)
